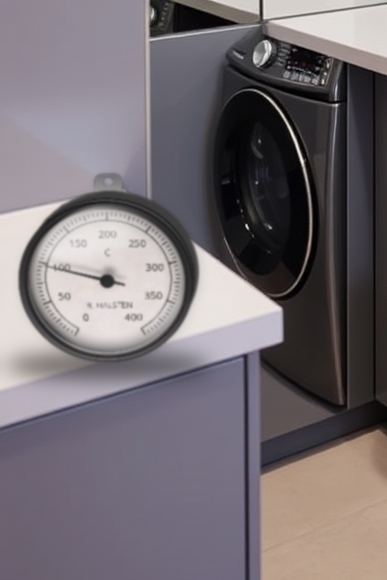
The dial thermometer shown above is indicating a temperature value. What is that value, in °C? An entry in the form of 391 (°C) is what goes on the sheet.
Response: 100 (°C)
